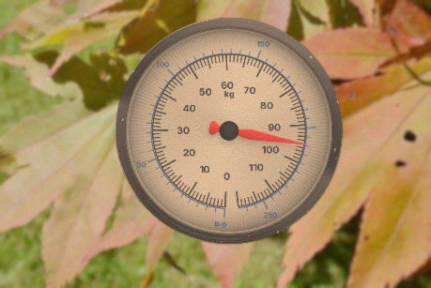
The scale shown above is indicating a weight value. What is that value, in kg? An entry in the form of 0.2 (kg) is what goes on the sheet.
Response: 95 (kg)
